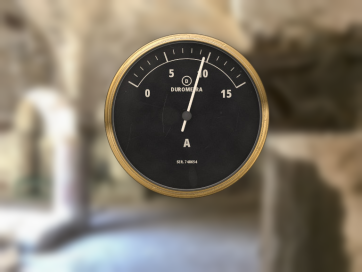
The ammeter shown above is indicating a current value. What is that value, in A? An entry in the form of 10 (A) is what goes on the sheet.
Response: 9.5 (A)
